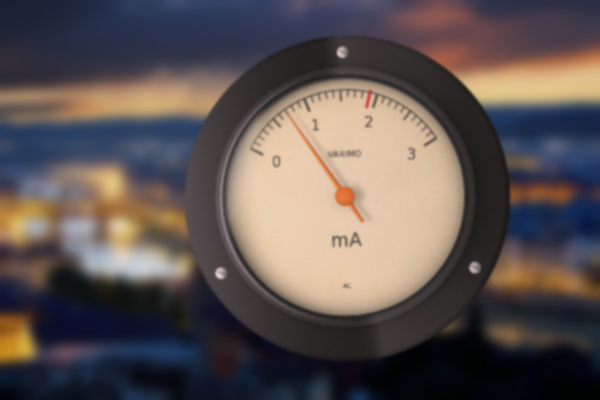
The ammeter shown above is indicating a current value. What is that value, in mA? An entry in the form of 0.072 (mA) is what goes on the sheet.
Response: 0.7 (mA)
